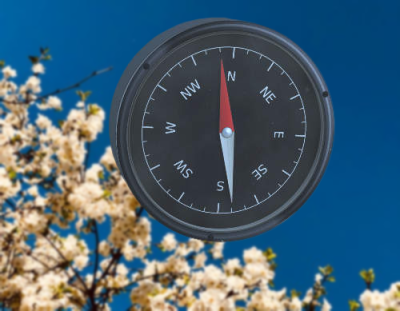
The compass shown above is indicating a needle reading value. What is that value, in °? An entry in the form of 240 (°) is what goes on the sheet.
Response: 350 (°)
